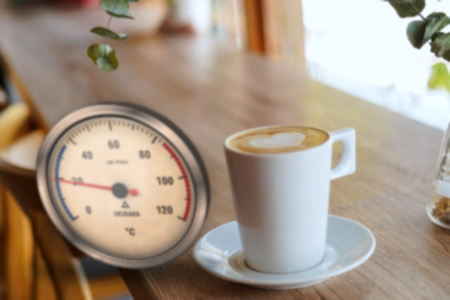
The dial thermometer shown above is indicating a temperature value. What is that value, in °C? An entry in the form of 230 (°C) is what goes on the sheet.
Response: 20 (°C)
